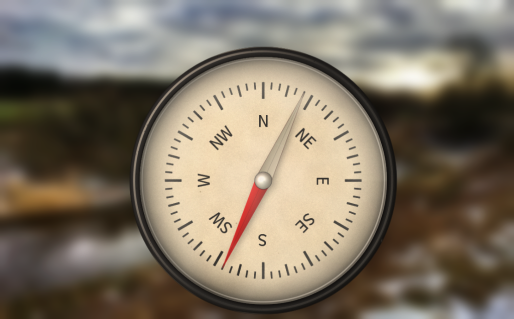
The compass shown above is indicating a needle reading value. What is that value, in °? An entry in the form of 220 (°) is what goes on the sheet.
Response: 205 (°)
